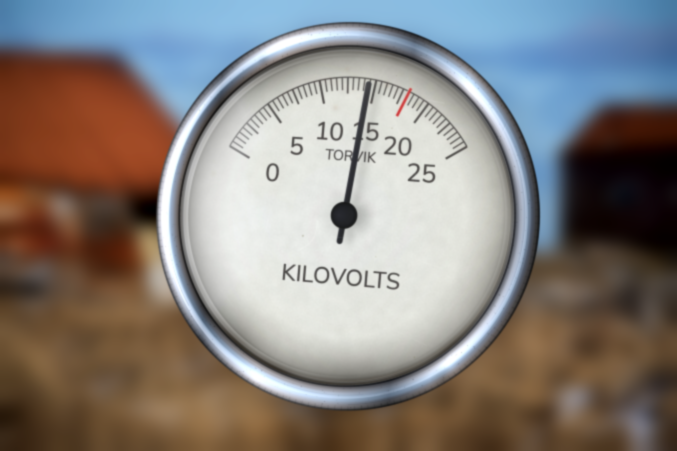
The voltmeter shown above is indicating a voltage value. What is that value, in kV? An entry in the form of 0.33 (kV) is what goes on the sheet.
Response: 14.5 (kV)
